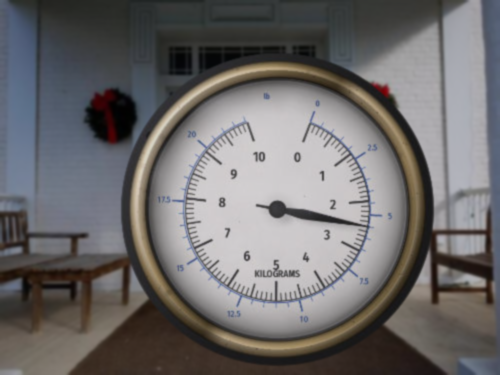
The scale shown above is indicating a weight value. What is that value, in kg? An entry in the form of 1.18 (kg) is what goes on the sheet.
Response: 2.5 (kg)
